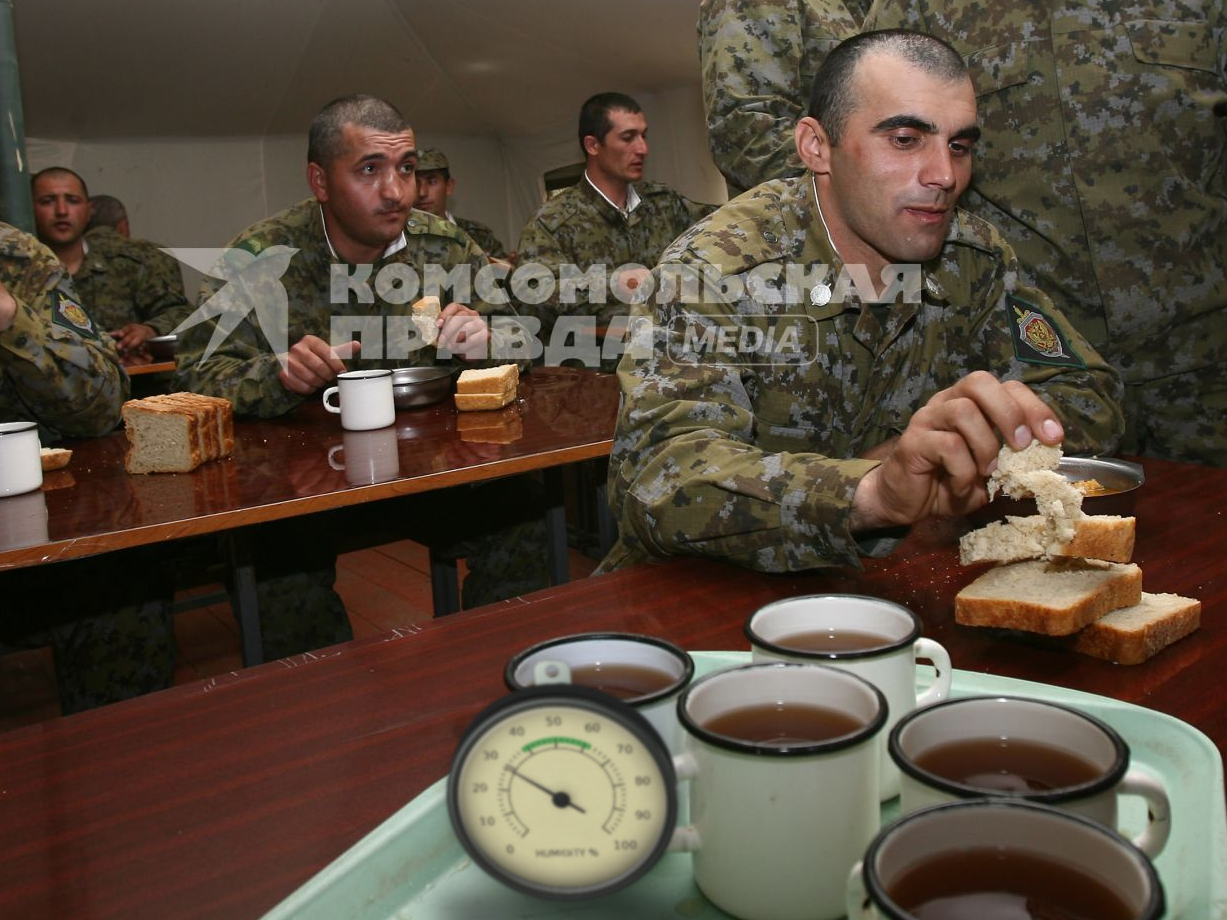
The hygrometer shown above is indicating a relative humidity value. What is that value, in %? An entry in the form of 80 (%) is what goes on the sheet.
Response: 30 (%)
